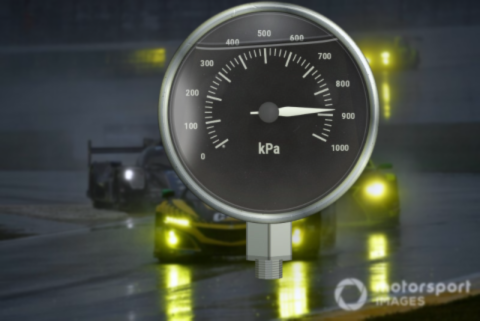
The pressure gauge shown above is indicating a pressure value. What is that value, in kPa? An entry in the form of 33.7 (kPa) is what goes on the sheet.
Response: 880 (kPa)
